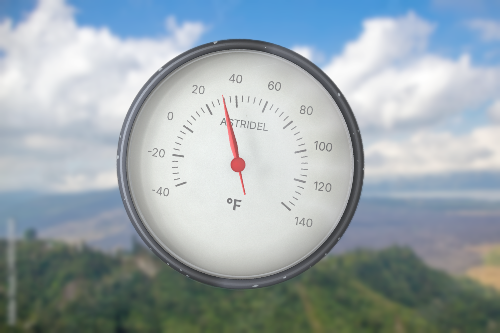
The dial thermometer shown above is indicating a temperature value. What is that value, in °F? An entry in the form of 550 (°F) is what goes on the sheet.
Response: 32 (°F)
